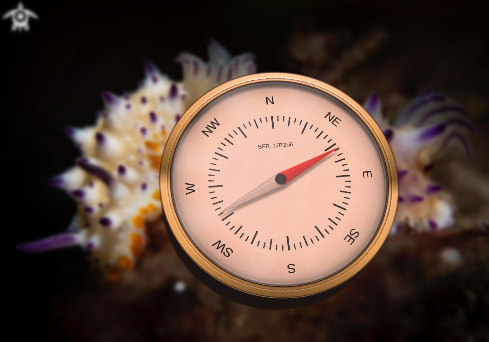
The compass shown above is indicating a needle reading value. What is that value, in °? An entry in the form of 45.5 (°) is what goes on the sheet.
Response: 65 (°)
